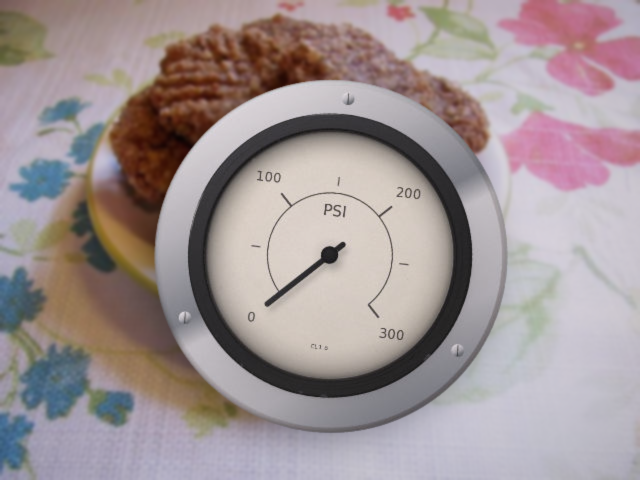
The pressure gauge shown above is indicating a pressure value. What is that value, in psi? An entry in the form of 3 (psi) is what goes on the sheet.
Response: 0 (psi)
